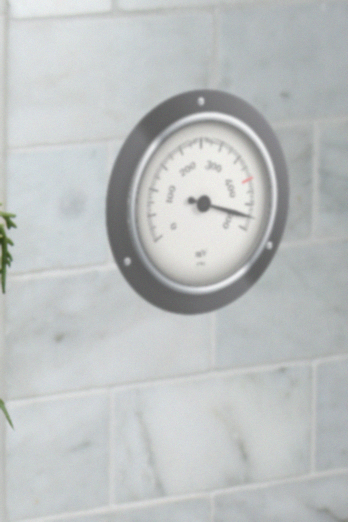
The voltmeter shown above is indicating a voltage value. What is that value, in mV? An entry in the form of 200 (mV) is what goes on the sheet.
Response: 475 (mV)
